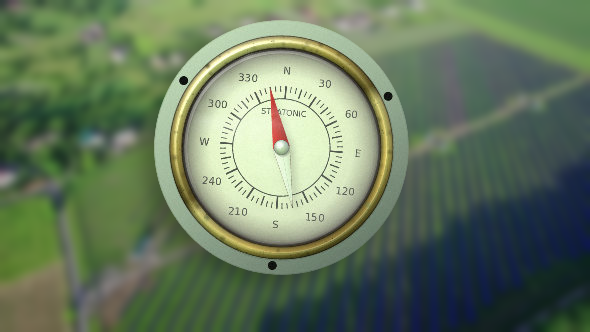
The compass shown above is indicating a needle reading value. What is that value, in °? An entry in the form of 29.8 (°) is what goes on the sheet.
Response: 345 (°)
